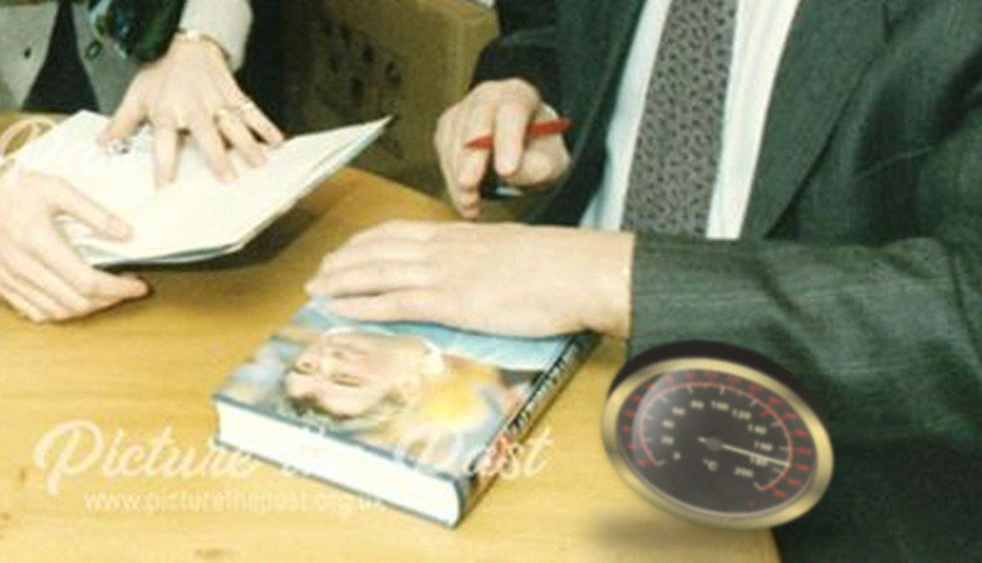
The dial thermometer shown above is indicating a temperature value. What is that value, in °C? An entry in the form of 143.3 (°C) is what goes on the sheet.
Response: 170 (°C)
